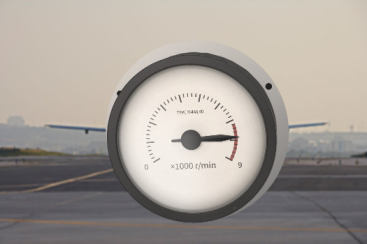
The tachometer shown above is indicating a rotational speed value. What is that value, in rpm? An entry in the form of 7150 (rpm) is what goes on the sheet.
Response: 7800 (rpm)
